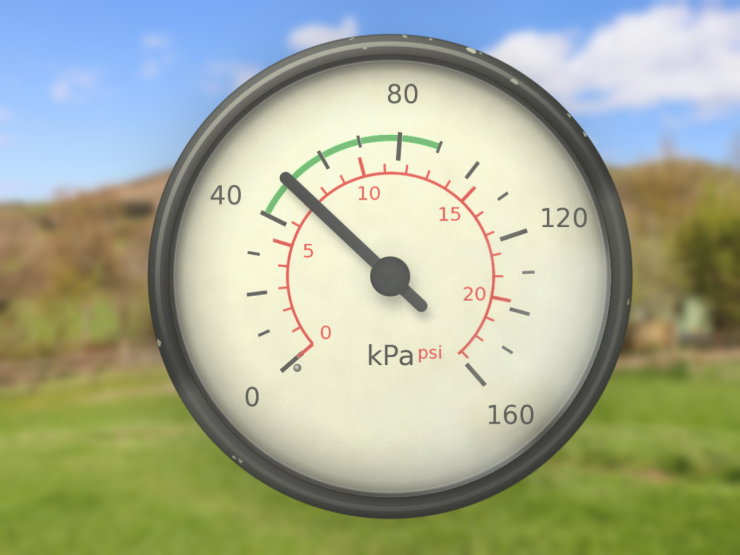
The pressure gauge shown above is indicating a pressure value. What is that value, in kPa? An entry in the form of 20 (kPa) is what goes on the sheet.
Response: 50 (kPa)
